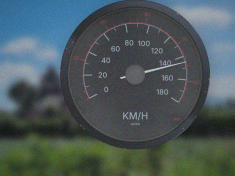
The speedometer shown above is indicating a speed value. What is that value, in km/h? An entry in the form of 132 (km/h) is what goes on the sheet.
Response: 145 (km/h)
